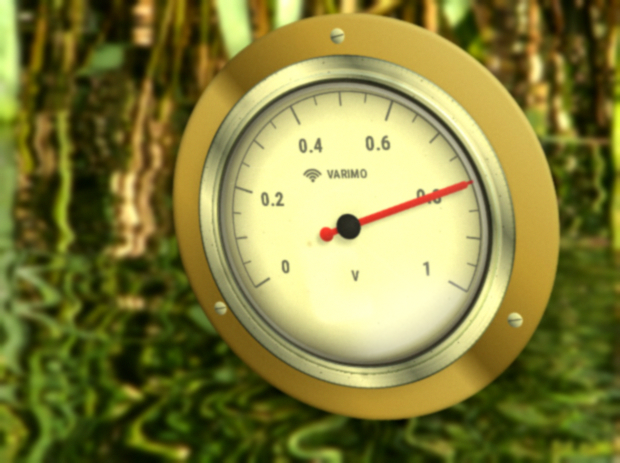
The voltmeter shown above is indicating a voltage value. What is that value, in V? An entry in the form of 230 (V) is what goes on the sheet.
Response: 0.8 (V)
